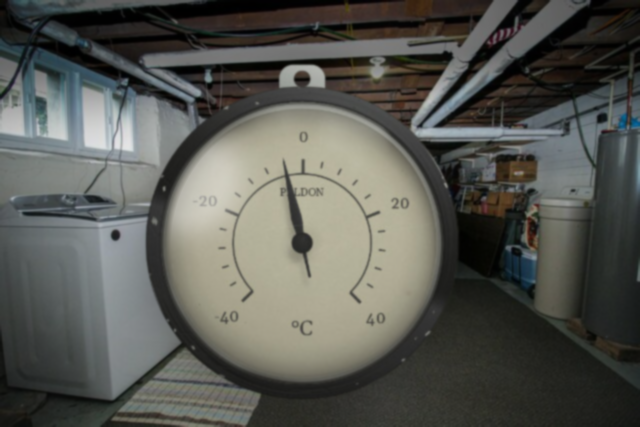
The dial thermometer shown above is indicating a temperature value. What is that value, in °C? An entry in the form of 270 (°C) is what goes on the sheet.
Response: -4 (°C)
